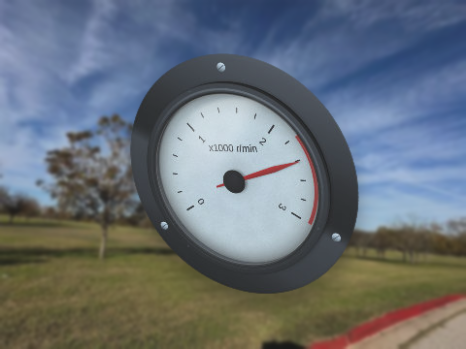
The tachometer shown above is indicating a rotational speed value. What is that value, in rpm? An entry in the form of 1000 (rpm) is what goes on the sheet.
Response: 2400 (rpm)
